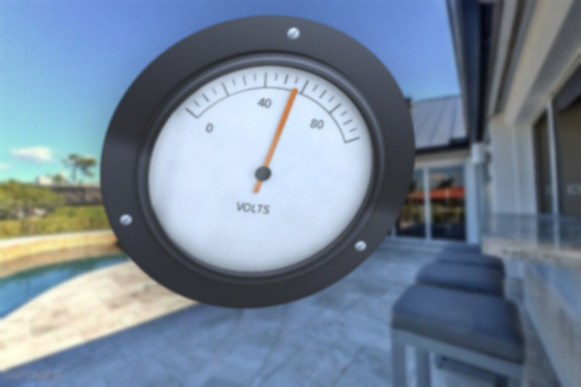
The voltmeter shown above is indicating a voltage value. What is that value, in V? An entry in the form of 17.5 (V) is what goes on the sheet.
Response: 55 (V)
